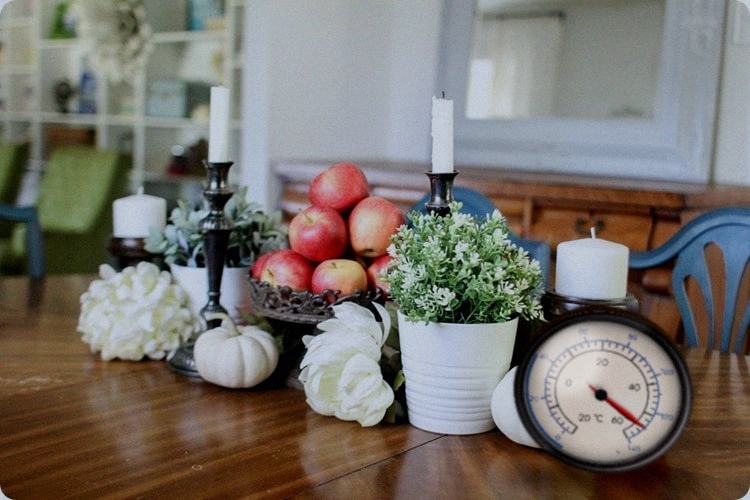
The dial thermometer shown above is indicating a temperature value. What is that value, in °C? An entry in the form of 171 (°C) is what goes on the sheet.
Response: 54 (°C)
